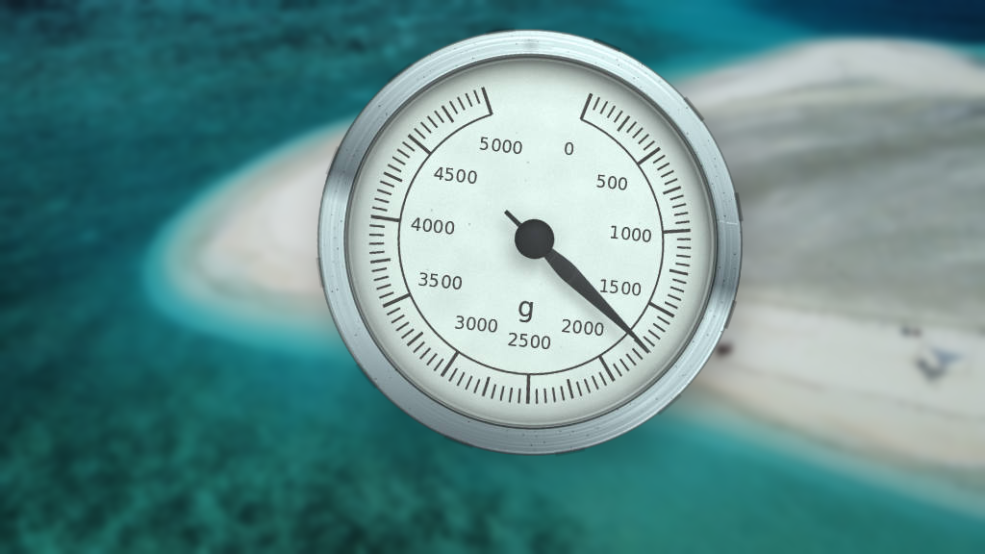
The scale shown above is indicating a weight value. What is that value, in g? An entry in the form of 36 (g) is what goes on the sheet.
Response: 1750 (g)
